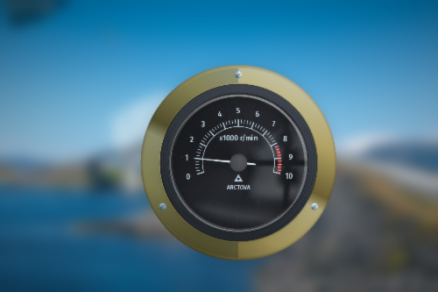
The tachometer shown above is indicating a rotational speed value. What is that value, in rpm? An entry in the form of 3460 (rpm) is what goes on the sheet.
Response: 1000 (rpm)
